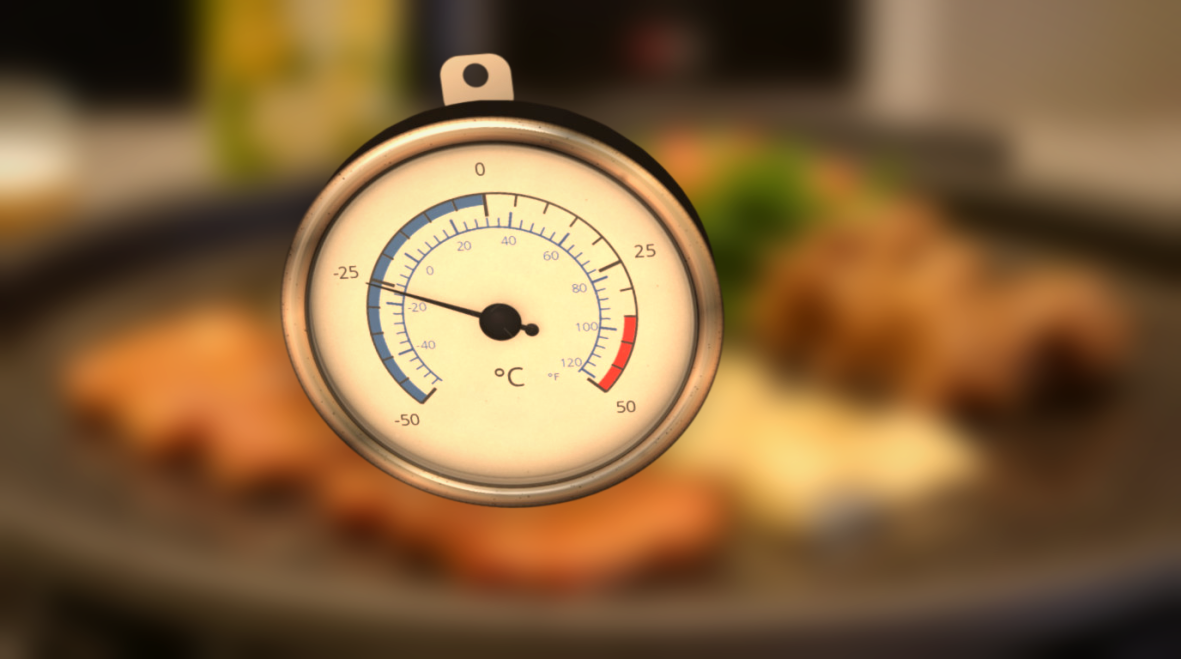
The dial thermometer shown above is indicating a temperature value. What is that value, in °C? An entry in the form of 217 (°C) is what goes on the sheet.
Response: -25 (°C)
